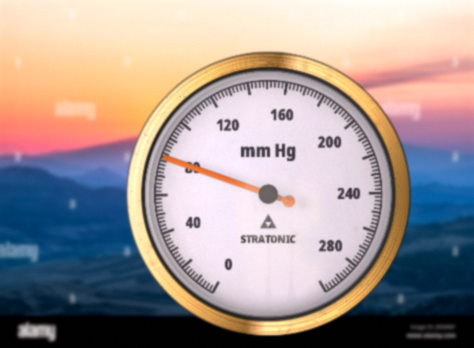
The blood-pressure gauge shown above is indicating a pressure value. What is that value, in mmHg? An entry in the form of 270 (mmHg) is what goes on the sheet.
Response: 80 (mmHg)
